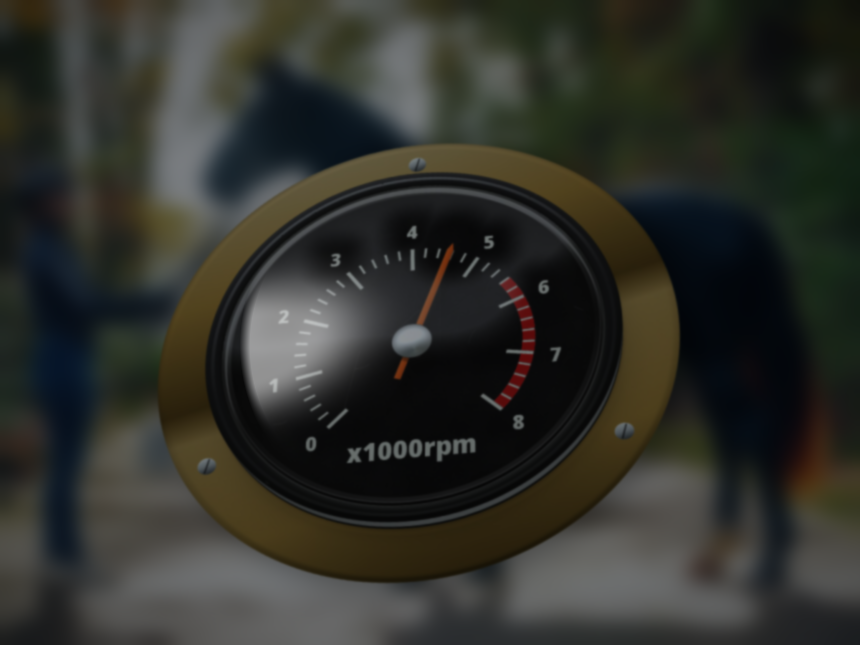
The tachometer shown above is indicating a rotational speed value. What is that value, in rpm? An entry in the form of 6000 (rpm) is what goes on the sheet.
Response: 4600 (rpm)
